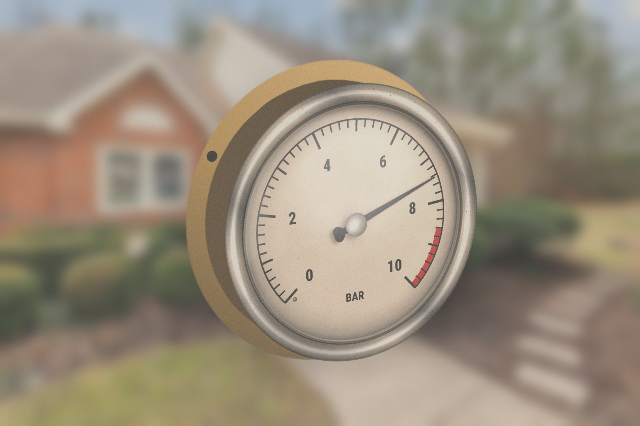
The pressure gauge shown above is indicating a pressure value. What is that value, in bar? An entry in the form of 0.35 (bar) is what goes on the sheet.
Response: 7.4 (bar)
